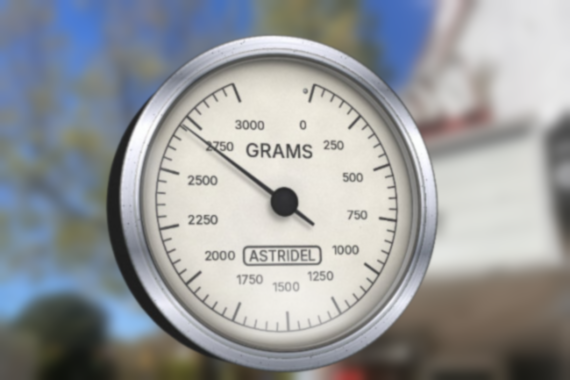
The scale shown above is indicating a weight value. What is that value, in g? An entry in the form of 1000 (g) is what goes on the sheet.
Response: 2700 (g)
